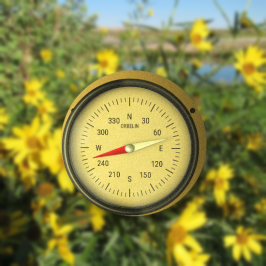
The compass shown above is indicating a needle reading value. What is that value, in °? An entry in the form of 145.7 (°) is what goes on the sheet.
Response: 255 (°)
